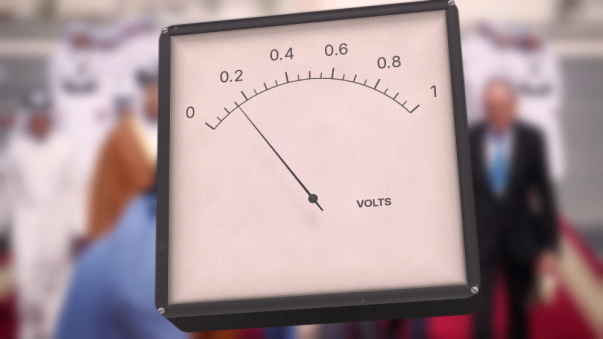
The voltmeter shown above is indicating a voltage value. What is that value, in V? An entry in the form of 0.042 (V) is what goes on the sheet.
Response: 0.15 (V)
